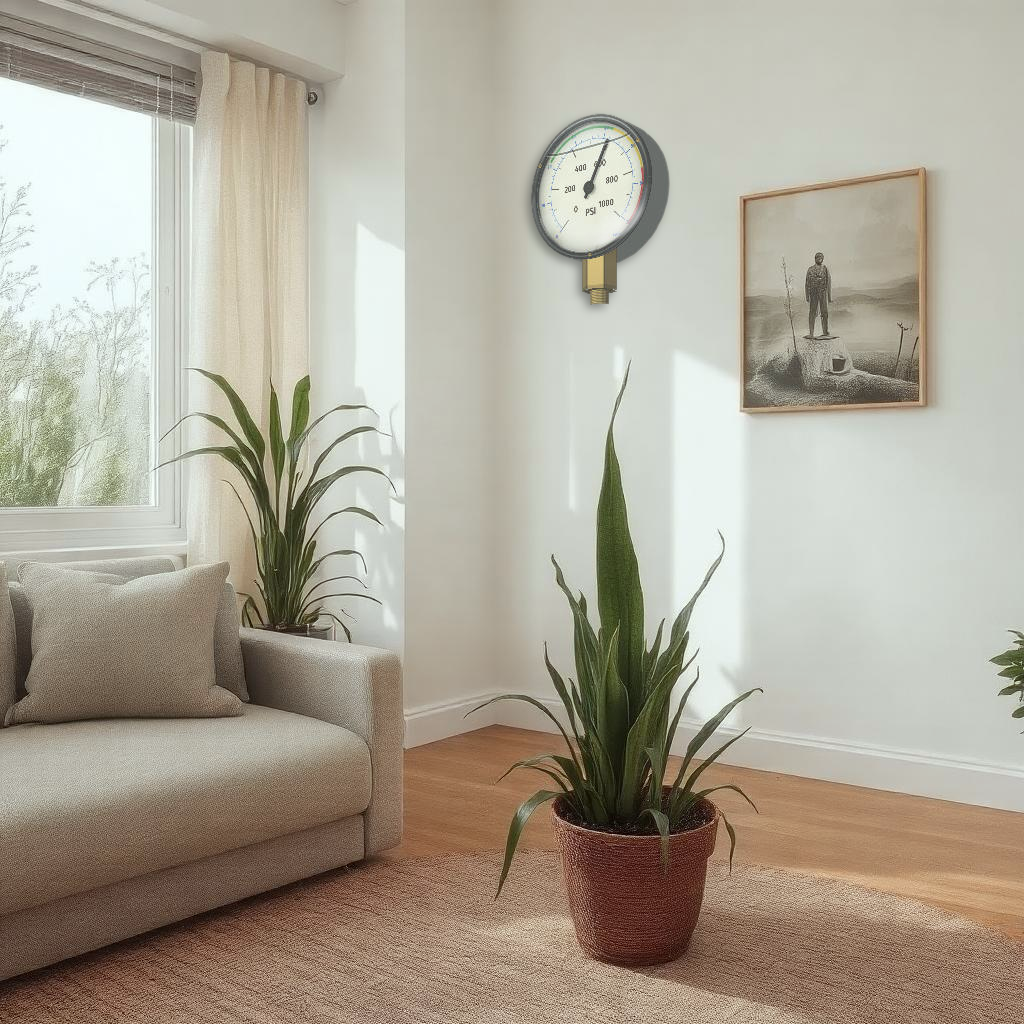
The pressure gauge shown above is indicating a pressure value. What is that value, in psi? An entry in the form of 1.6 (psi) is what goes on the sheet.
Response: 600 (psi)
